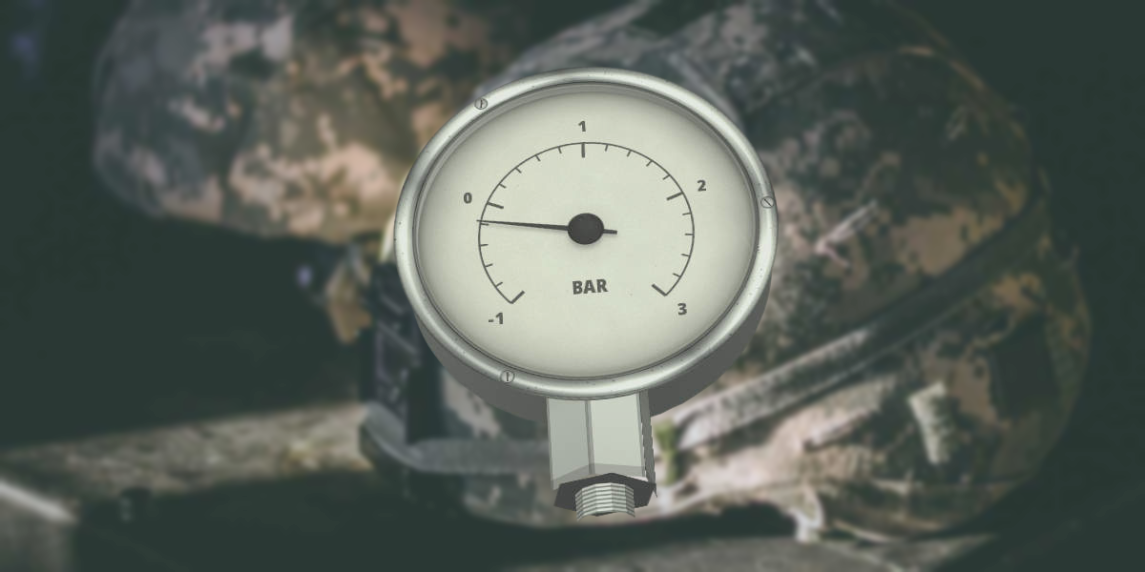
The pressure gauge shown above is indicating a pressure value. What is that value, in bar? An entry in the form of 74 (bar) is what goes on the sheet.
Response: -0.2 (bar)
